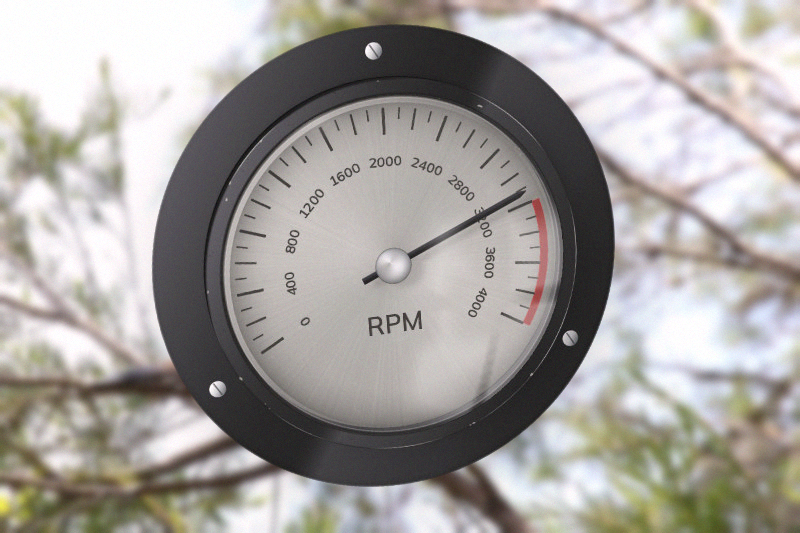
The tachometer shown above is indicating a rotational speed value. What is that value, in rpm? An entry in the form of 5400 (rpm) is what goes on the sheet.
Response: 3100 (rpm)
